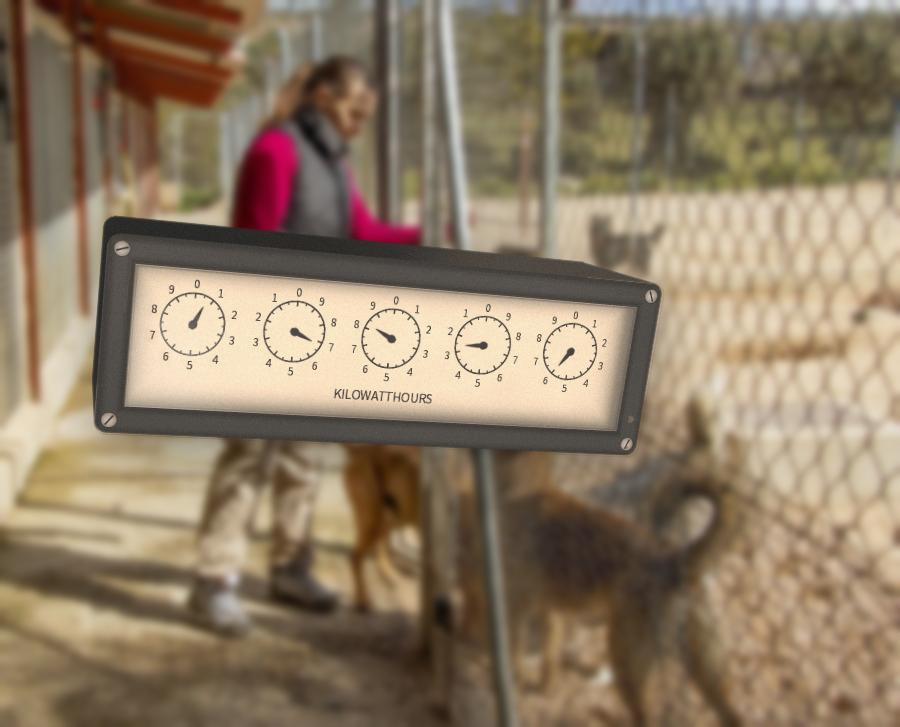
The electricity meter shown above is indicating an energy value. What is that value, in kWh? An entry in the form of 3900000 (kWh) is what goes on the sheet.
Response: 6826 (kWh)
